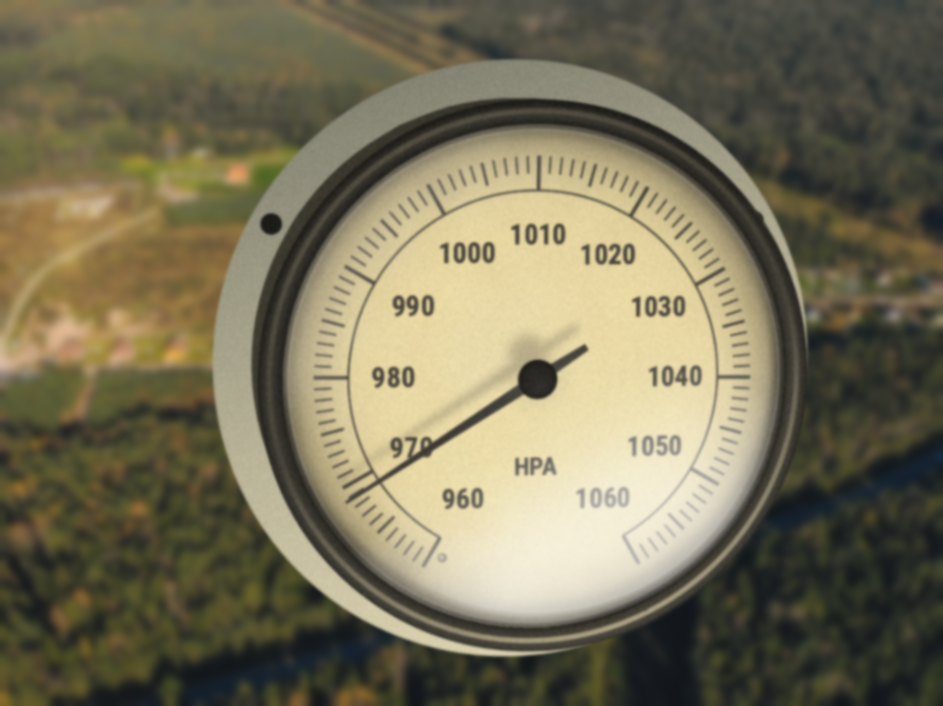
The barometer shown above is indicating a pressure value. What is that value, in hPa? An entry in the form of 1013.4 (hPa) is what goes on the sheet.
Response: 969 (hPa)
